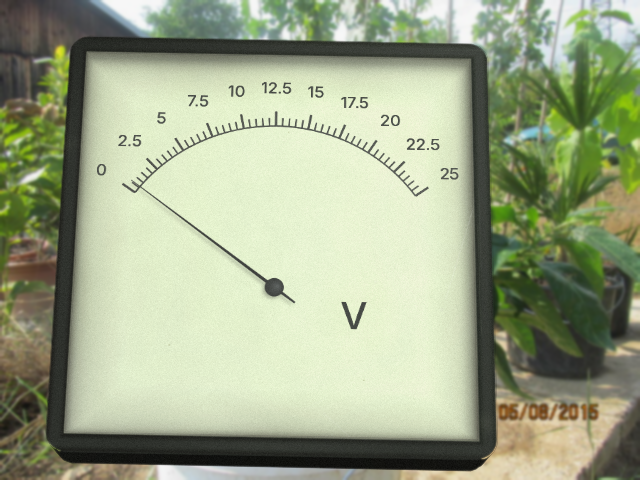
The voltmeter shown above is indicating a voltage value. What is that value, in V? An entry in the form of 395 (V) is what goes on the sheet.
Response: 0.5 (V)
